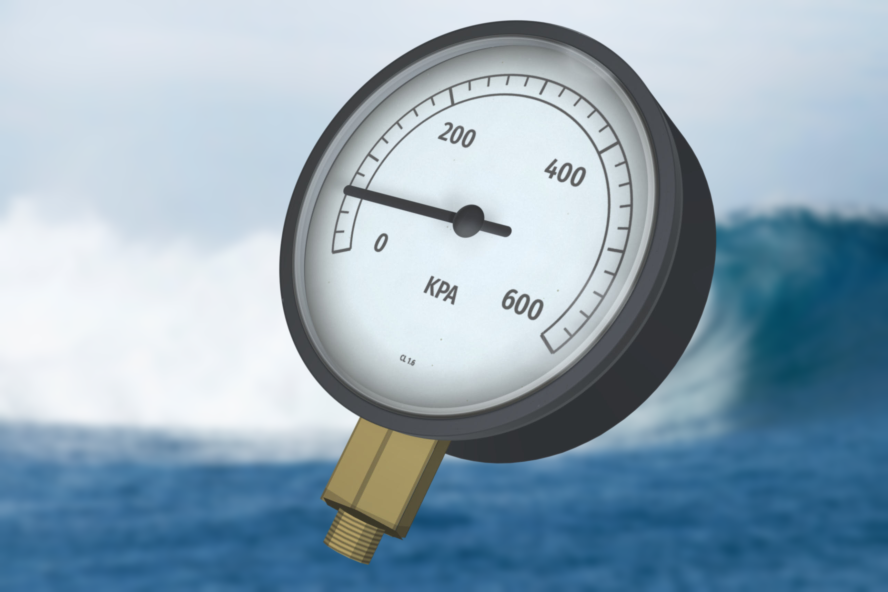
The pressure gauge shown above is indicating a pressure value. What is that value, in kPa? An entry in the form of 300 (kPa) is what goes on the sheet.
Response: 60 (kPa)
